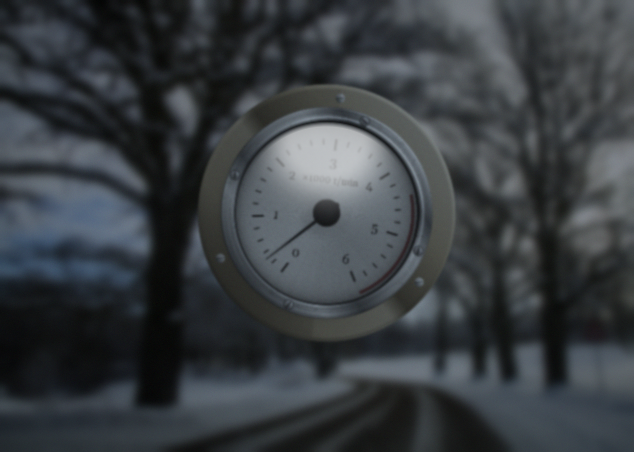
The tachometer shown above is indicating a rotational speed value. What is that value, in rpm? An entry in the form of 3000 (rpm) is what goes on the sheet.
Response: 300 (rpm)
